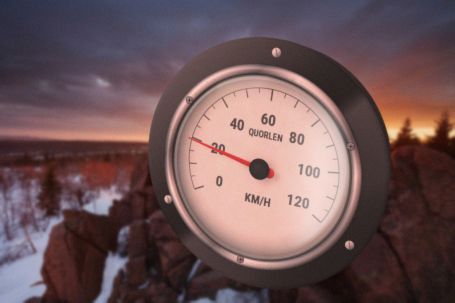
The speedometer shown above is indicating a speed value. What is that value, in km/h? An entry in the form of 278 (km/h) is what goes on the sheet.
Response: 20 (km/h)
